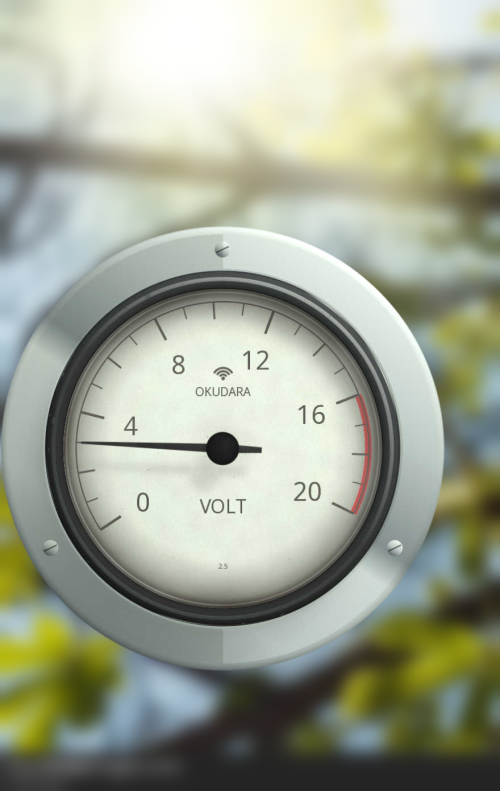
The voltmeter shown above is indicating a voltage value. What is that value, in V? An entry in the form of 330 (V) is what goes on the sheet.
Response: 3 (V)
